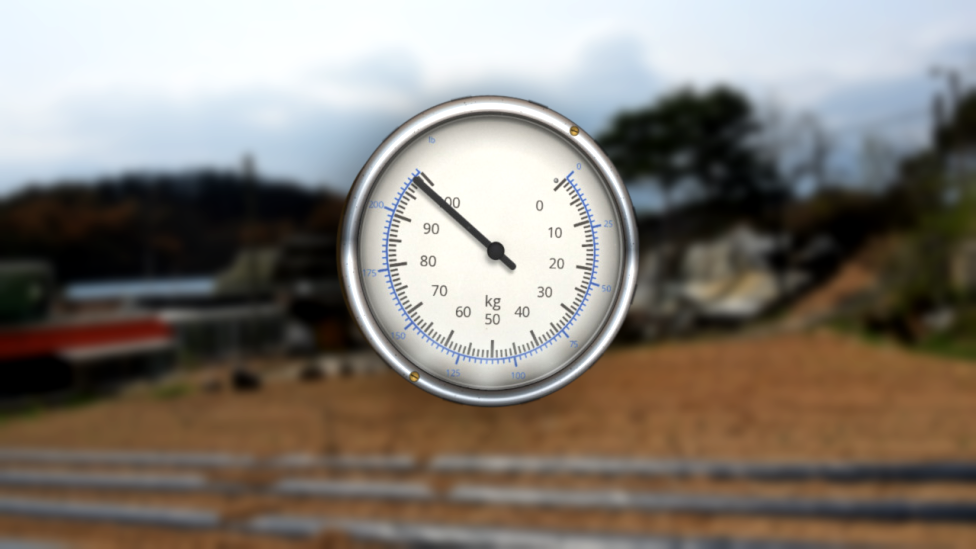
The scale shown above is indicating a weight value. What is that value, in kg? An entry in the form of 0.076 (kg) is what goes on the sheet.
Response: 98 (kg)
